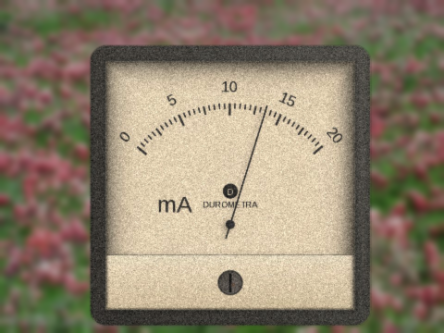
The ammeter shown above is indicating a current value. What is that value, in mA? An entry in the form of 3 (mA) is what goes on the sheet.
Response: 13.5 (mA)
